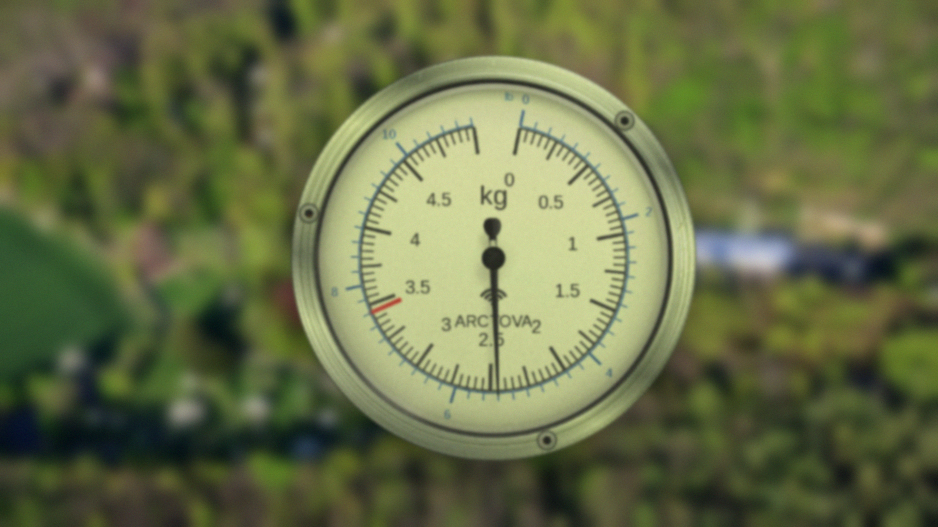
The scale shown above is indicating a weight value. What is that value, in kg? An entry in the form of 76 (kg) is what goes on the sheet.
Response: 2.45 (kg)
